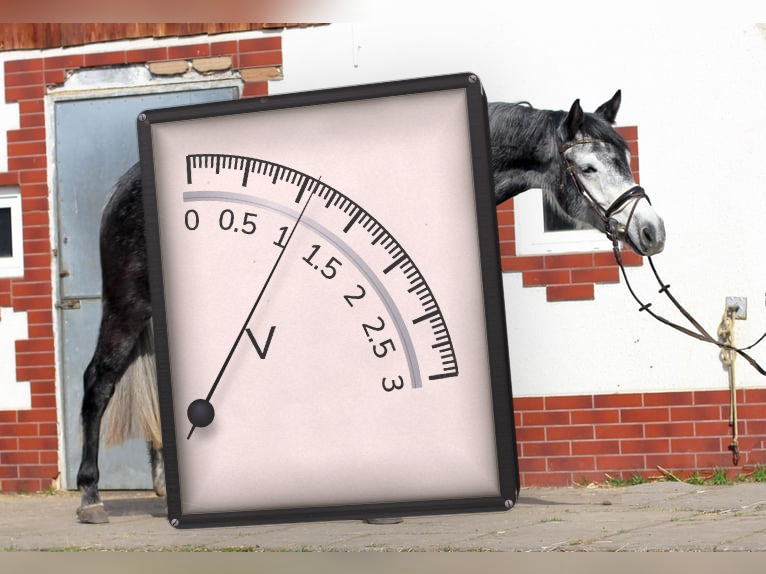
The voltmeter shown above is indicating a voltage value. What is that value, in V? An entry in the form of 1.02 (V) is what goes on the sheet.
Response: 1.1 (V)
